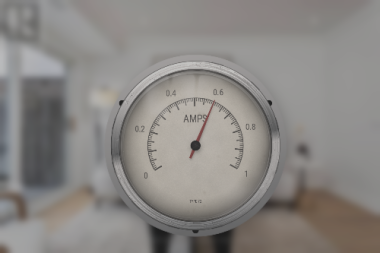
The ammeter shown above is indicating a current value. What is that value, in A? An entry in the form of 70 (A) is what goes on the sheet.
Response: 0.6 (A)
